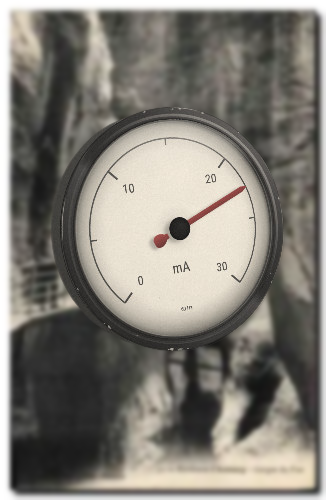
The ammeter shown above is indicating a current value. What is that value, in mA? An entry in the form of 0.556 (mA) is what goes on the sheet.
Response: 22.5 (mA)
